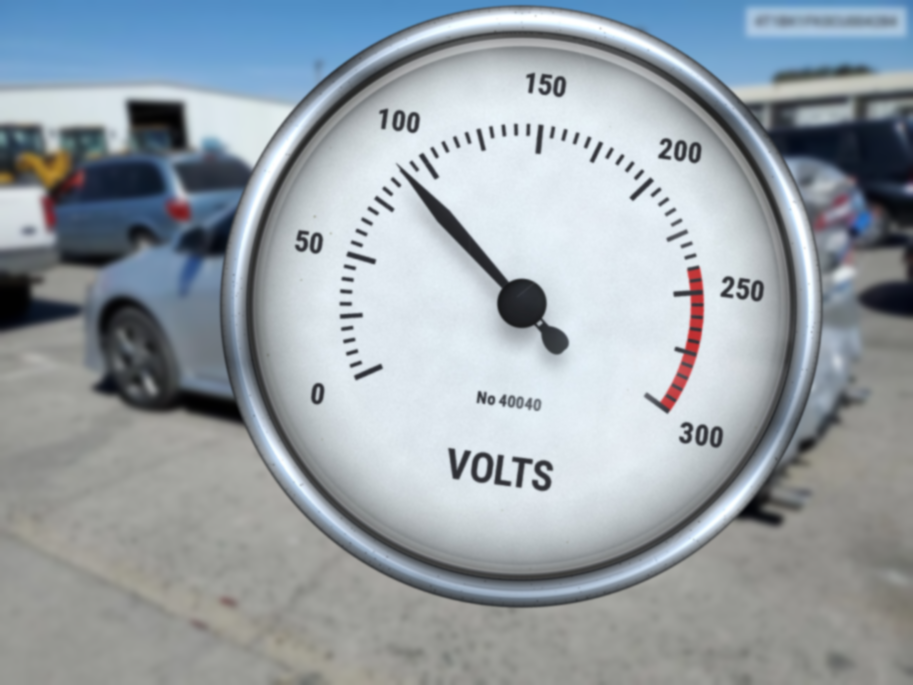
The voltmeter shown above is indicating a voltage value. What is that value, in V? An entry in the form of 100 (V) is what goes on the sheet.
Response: 90 (V)
